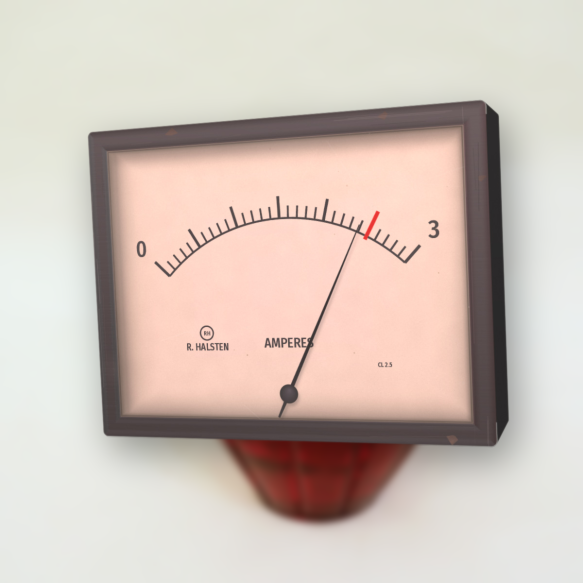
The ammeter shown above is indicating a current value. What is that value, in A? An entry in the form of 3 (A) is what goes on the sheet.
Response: 2.4 (A)
